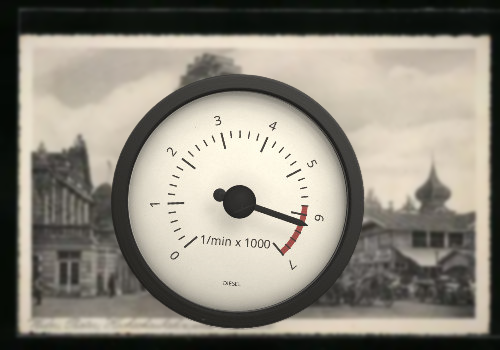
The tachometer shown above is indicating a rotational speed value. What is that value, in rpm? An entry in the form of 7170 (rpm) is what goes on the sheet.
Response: 6200 (rpm)
